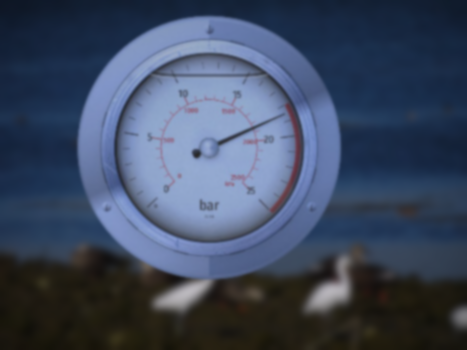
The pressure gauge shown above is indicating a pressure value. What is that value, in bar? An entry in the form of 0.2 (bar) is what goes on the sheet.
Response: 18.5 (bar)
